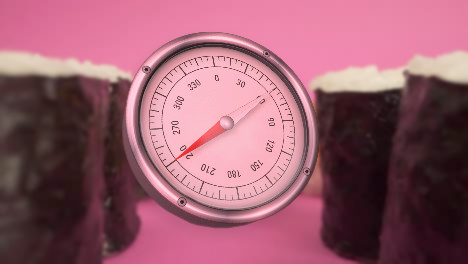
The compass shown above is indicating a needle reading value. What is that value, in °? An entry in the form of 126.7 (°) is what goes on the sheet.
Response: 240 (°)
